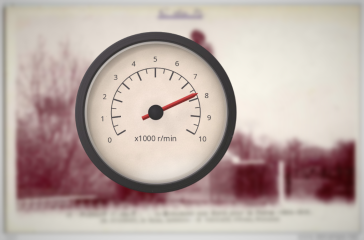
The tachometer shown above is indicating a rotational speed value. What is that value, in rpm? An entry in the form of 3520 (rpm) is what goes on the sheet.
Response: 7750 (rpm)
